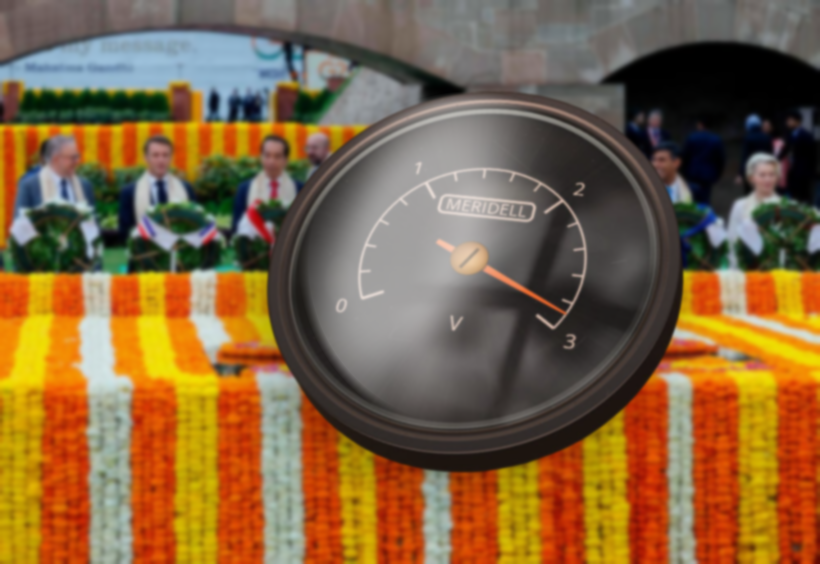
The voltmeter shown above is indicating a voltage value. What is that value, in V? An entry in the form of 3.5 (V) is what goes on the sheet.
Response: 2.9 (V)
